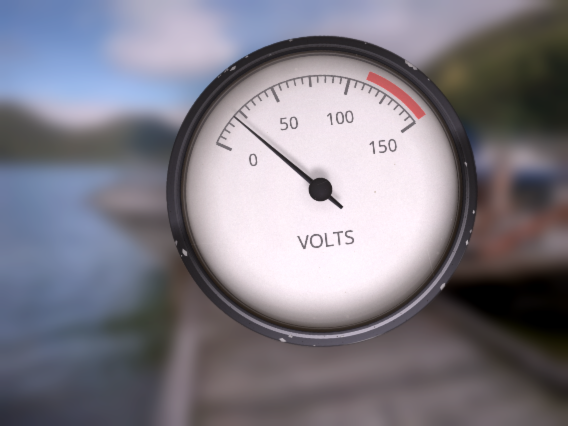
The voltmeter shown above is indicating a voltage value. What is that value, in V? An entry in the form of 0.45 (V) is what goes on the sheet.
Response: 20 (V)
